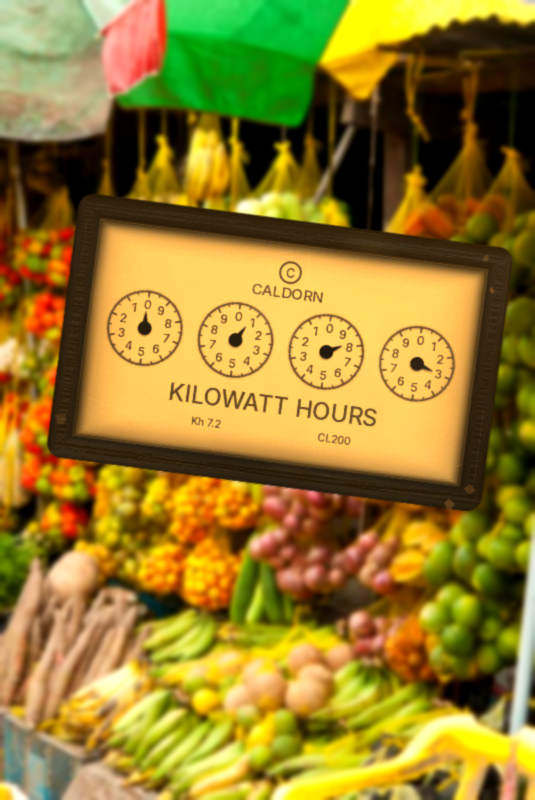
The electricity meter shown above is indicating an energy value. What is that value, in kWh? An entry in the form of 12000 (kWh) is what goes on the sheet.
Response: 83 (kWh)
